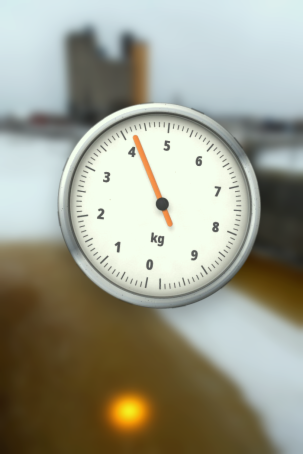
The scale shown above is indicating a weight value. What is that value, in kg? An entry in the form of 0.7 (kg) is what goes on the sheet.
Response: 4.2 (kg)
